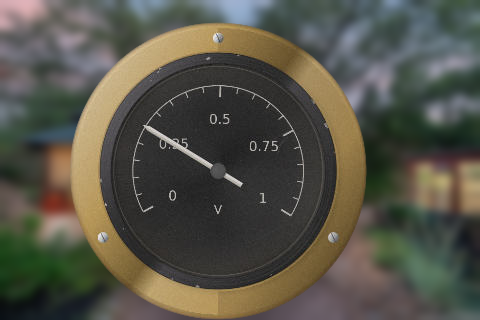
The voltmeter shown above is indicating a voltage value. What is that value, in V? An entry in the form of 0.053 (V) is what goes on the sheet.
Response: 0.25 (V)
